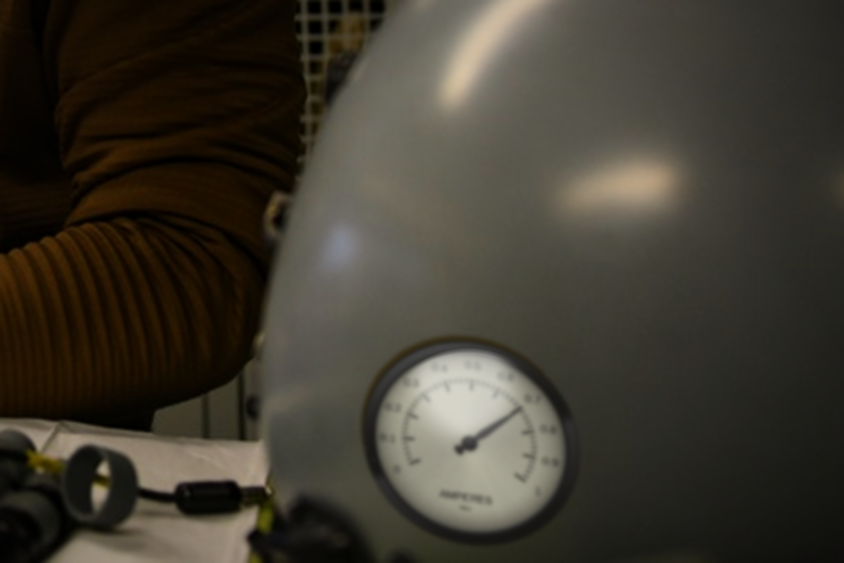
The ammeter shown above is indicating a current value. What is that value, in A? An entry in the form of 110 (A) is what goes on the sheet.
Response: 0.7 (A)
